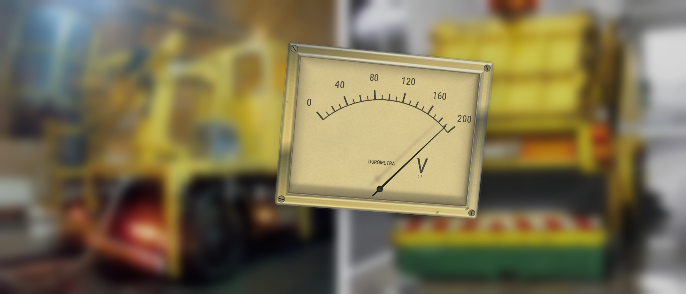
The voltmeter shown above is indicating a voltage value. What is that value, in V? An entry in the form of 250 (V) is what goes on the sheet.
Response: 190 (V)
